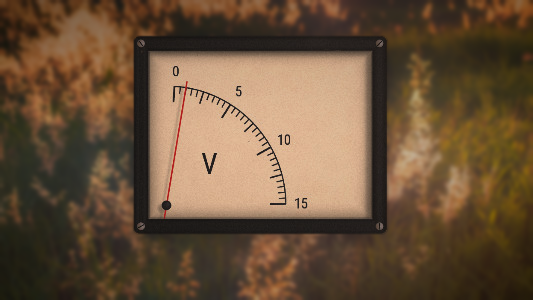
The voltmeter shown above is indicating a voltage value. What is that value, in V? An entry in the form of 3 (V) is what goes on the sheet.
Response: 1 (V)
